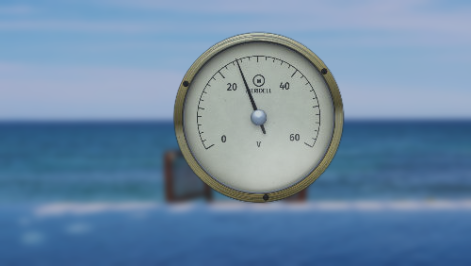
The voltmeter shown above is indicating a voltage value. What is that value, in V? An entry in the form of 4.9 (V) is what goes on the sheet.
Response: 25 (V)
